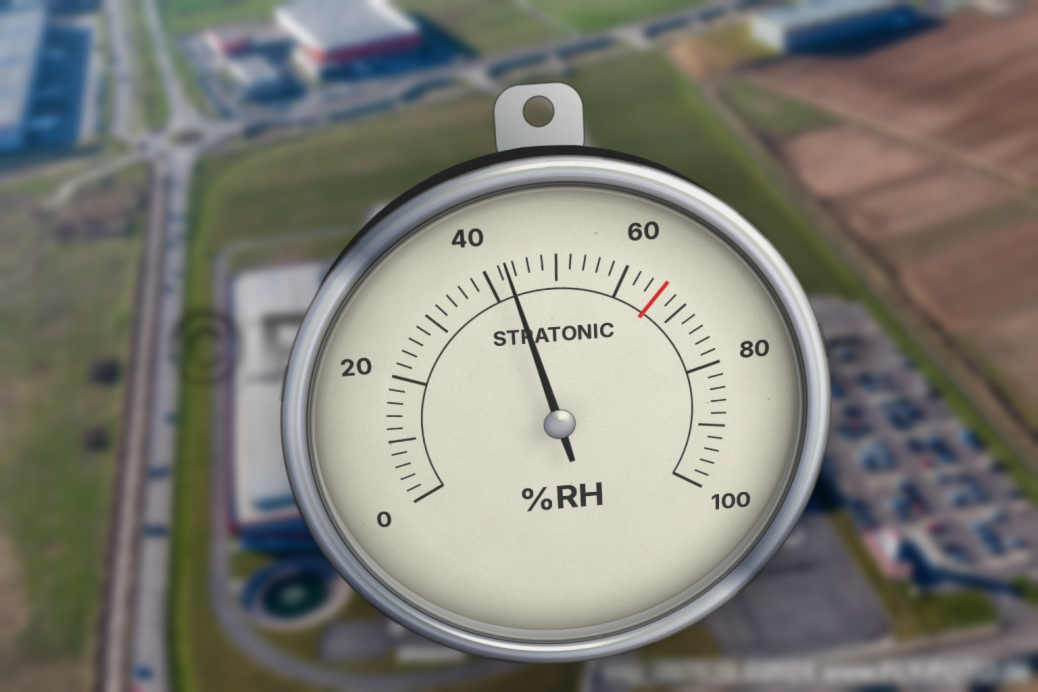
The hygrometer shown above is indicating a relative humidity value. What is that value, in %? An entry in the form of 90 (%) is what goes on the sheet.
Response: 43 (%)
